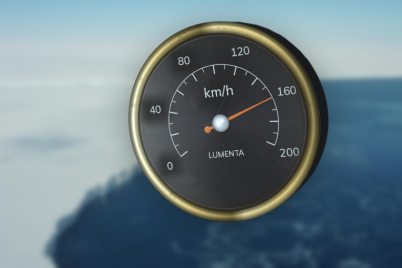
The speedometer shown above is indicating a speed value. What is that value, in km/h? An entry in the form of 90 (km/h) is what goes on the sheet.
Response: 160 (km/h)
